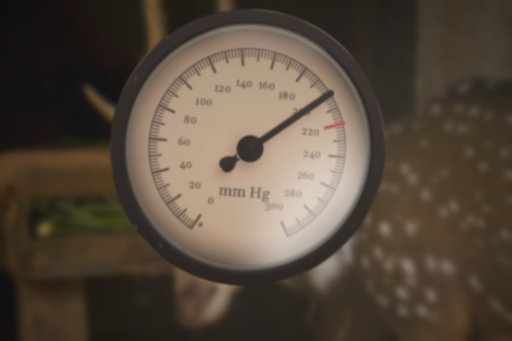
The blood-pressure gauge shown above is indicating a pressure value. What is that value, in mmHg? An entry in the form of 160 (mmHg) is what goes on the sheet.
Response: 200 (mmHg)
